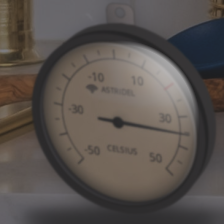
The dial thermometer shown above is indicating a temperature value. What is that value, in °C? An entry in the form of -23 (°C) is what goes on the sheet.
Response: 35 (°C)
